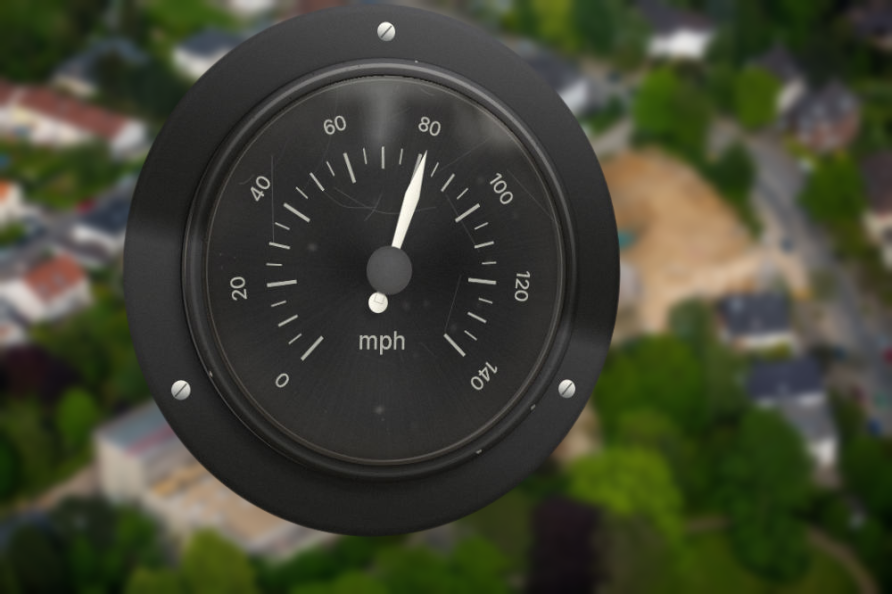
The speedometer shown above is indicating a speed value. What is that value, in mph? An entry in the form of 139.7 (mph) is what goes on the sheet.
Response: 80 (mph)
